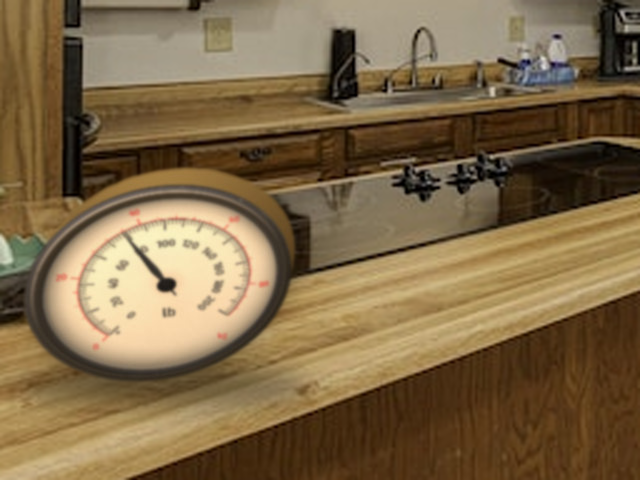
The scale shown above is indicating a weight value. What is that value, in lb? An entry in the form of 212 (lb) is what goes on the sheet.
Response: 80 (lb)
